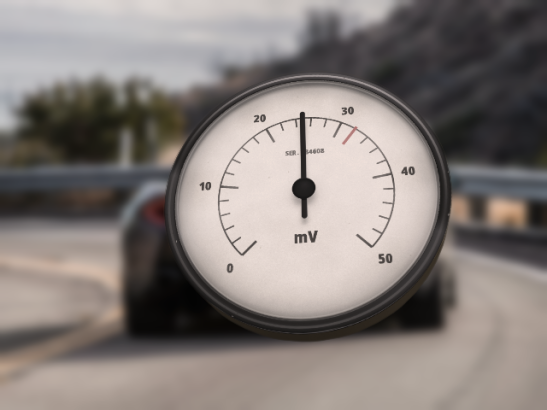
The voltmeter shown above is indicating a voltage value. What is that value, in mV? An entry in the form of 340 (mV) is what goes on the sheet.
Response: 25 (mV)
